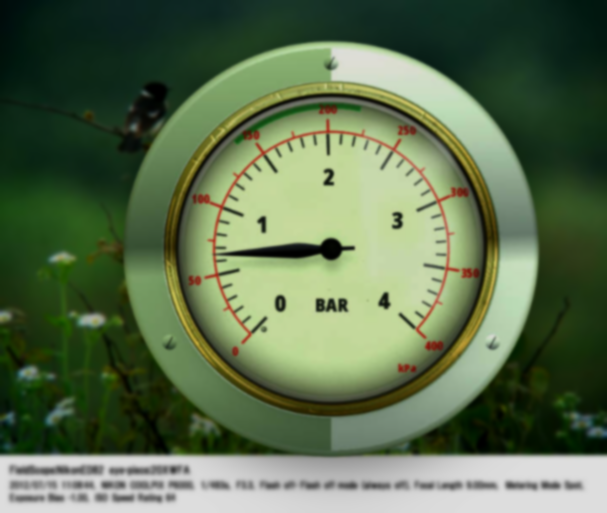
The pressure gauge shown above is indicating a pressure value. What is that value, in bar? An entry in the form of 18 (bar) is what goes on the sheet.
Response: 0.65 (bar)
